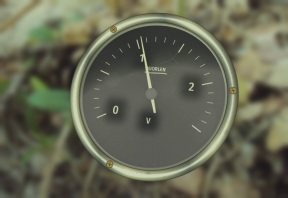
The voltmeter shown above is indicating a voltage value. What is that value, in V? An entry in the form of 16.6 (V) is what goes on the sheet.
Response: 1.05 (V)
